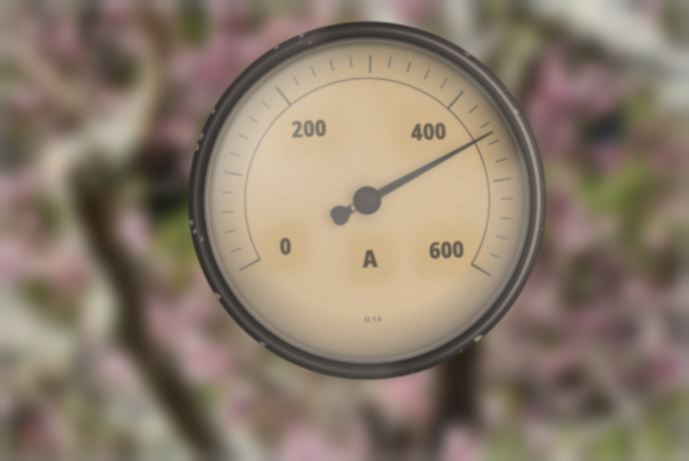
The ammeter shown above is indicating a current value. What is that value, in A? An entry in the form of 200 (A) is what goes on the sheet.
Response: 450 (A)
